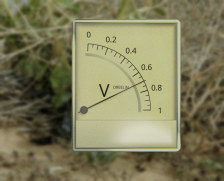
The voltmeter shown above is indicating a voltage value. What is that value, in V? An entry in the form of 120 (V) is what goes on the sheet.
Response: 0.7 (V)
